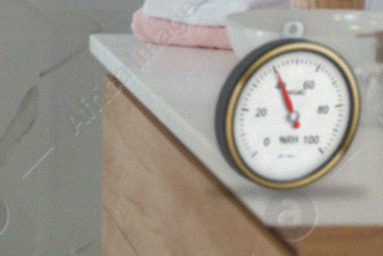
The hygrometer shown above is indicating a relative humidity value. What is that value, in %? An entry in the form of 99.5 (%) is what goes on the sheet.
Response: 40 (%)
